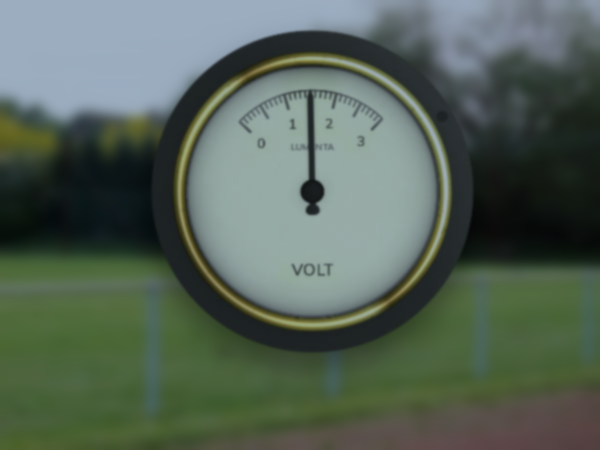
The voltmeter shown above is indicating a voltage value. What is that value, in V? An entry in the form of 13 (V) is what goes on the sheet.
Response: 1.5 (V)
